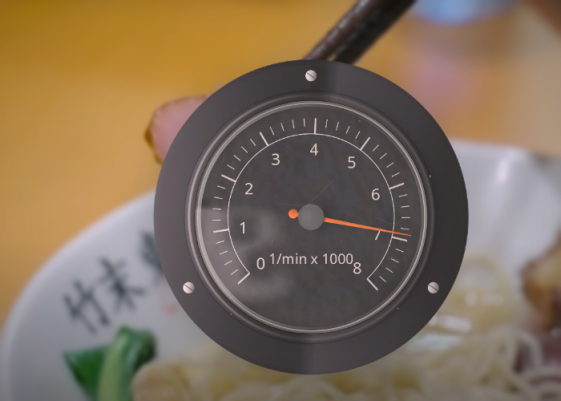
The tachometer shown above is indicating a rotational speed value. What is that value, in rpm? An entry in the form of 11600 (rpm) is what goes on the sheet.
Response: 6900 (rpm)
